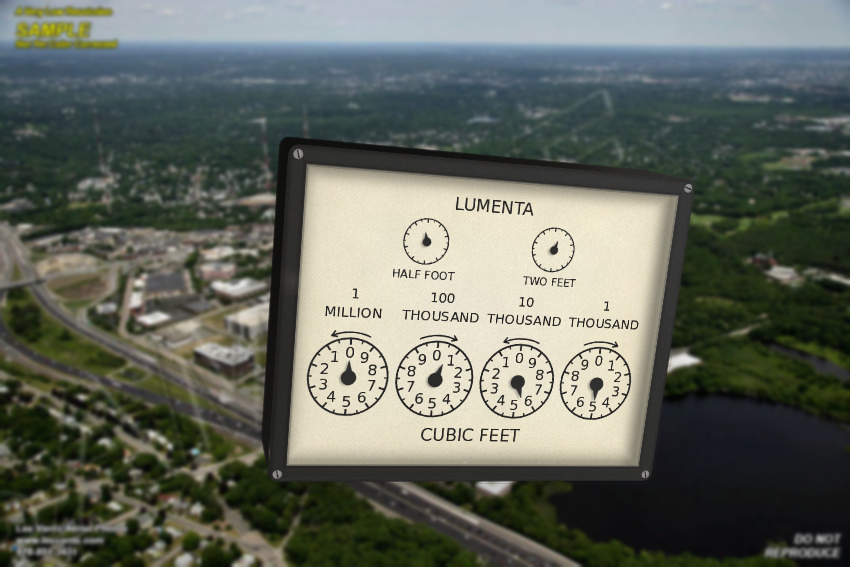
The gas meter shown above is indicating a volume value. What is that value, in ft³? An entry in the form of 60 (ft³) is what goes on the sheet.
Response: 5500 (ft³)
